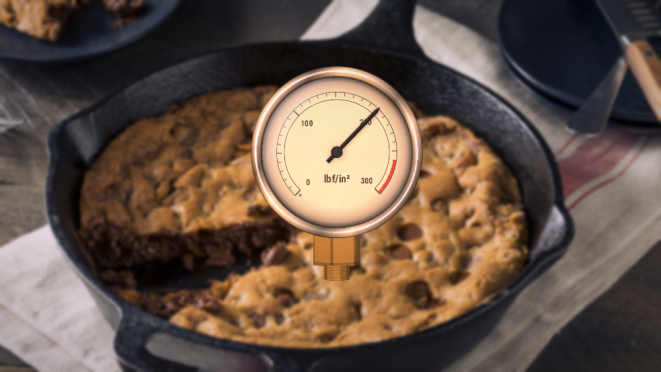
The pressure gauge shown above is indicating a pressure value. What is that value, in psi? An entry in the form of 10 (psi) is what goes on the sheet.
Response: 200 (psi)
